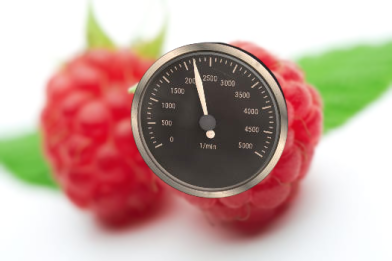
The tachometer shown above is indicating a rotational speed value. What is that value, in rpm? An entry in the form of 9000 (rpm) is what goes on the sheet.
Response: 2200 (rpm)
